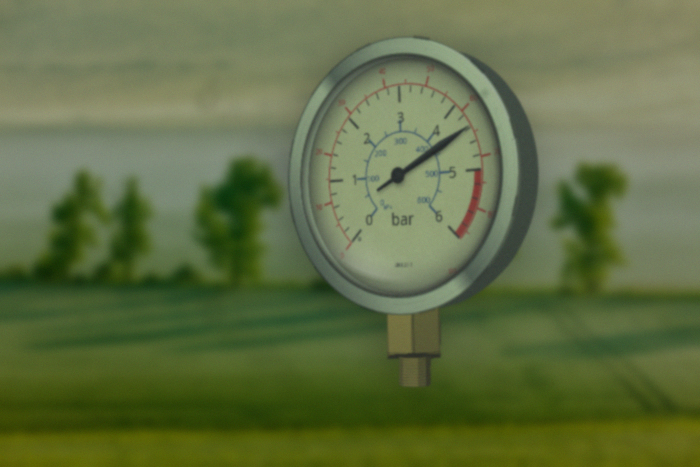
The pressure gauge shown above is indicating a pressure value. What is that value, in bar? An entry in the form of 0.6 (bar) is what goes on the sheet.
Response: 4.4 (bar)
